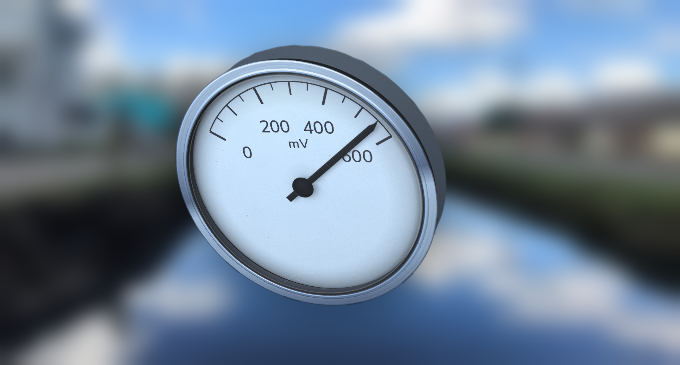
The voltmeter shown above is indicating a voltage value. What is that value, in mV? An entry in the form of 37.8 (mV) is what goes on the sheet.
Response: 550 (mV)
